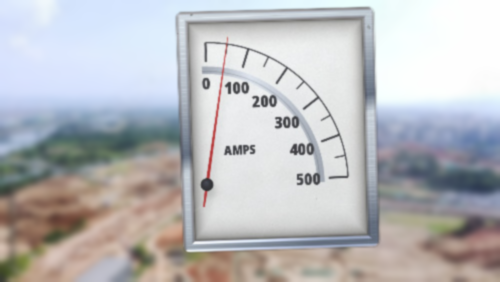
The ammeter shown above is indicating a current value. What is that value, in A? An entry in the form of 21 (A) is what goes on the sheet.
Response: 50 (A)
